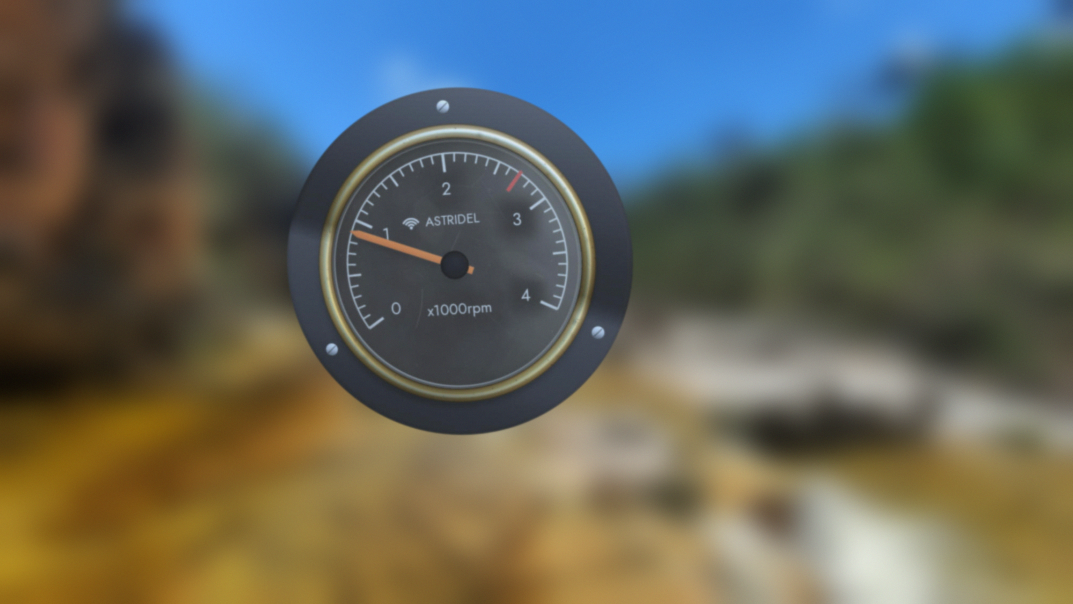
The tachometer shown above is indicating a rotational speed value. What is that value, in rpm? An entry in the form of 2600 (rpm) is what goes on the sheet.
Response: 900 (rpm)
